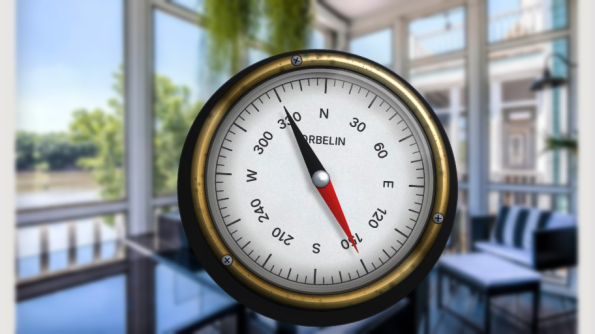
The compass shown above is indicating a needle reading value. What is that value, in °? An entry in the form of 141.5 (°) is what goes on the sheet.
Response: 150 (°)
